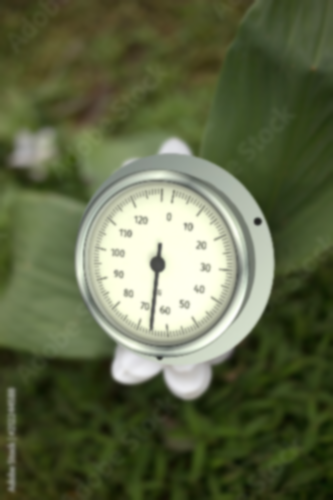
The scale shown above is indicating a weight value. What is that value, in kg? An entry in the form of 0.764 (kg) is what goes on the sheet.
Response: 65 (kg)
